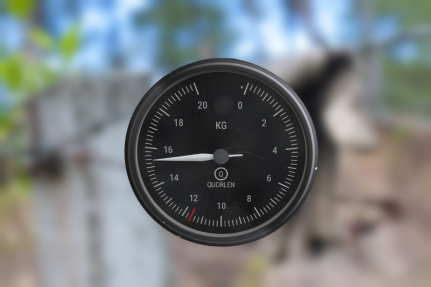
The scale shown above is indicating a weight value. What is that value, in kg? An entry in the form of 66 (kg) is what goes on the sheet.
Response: 15.4 (kg)
